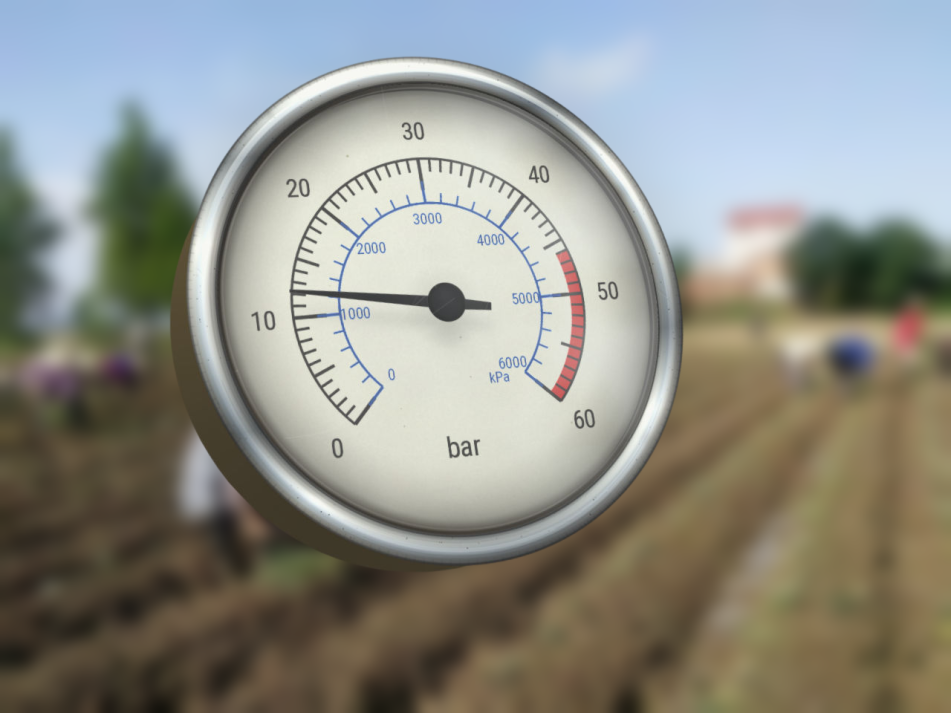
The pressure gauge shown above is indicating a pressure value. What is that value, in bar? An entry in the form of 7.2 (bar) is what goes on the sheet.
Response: 12 (bar)
